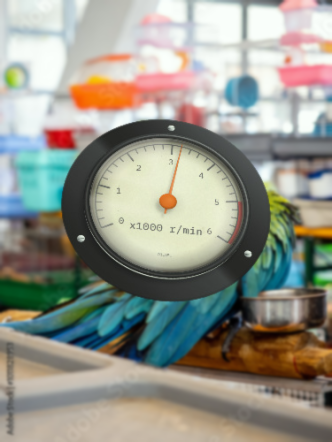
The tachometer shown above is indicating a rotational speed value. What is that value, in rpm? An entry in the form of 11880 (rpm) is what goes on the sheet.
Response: 3200 (rpm)
